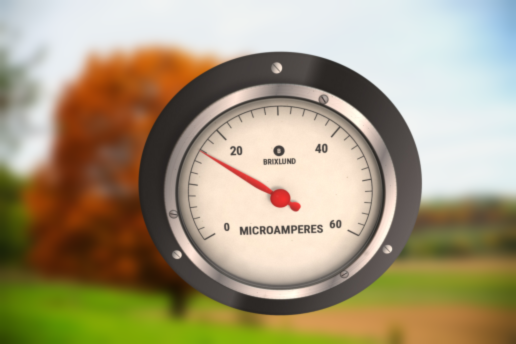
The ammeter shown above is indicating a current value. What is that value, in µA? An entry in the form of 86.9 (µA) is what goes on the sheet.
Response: 16 (µA)
